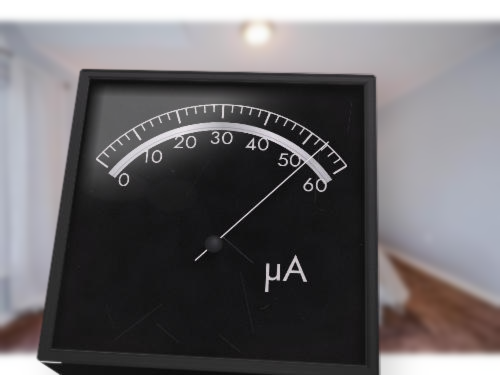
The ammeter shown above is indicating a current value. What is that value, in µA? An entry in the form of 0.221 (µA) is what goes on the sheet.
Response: 54 (µA)
